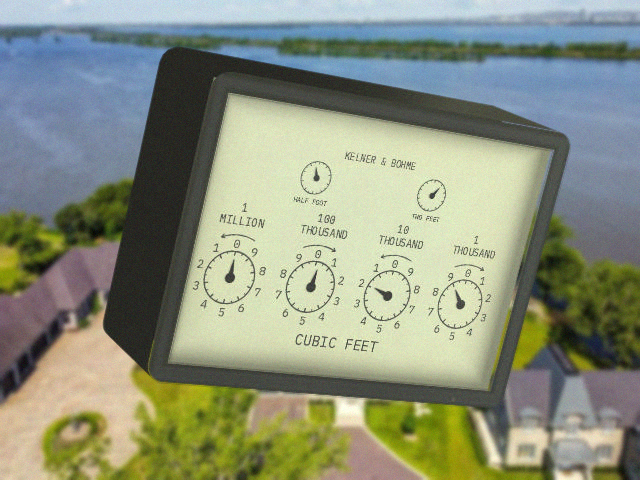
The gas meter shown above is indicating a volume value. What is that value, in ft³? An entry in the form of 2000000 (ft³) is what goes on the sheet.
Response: 1900 (ft³)
